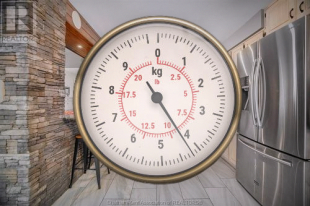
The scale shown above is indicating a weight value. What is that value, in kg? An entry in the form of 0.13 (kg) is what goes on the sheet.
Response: 4.2 (kg)
